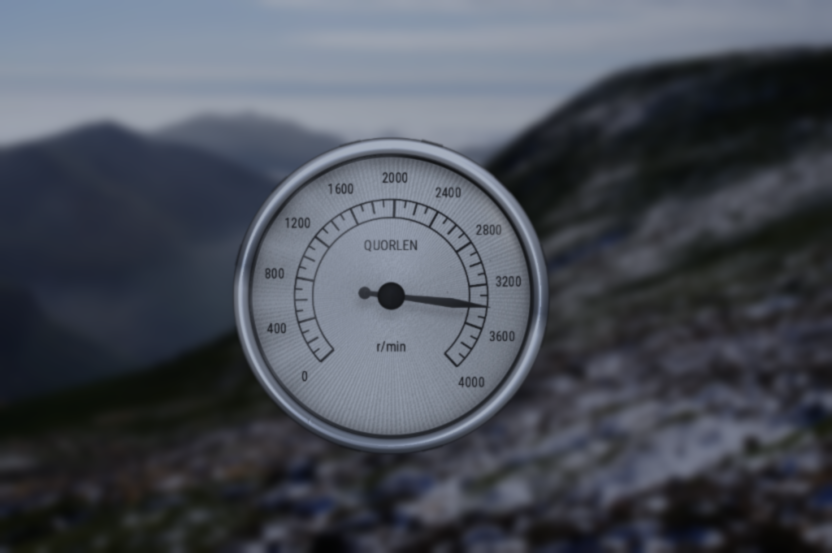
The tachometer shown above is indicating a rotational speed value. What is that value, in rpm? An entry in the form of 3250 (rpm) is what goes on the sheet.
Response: 3400 (rpm)
